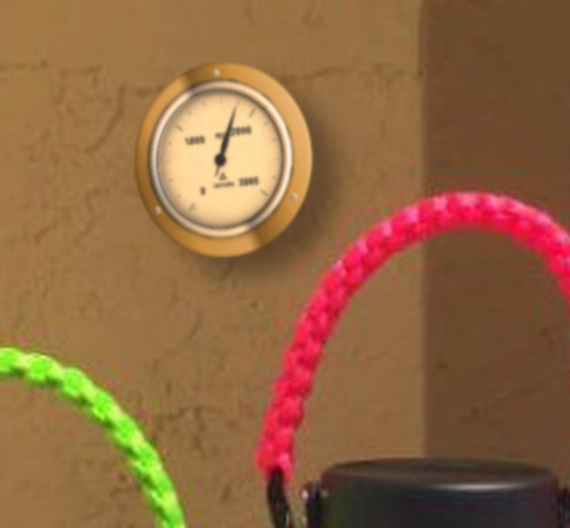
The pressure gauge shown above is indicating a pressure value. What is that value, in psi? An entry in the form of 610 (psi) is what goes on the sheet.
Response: 1800 (psi)
